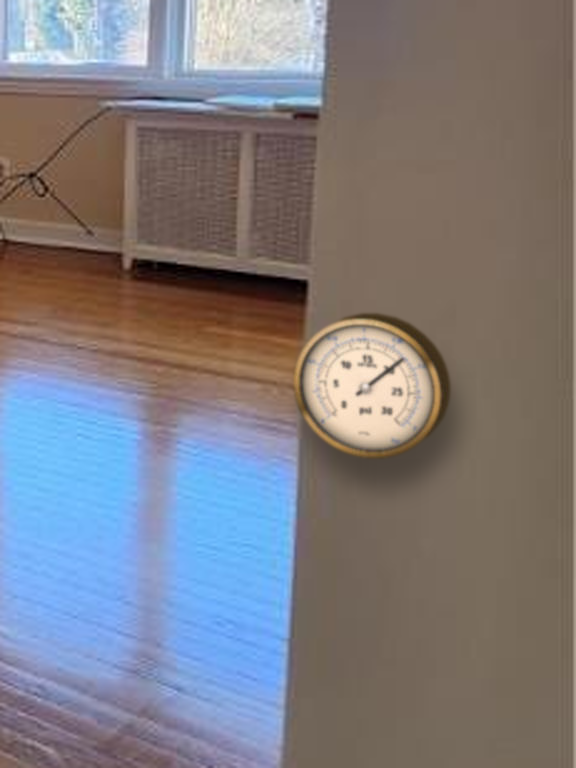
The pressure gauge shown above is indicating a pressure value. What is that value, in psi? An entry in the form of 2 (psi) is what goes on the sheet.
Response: 20 (psi)
